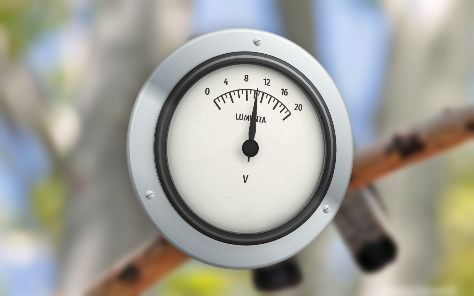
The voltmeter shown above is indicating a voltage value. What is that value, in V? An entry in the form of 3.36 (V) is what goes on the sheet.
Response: 10 (V)
